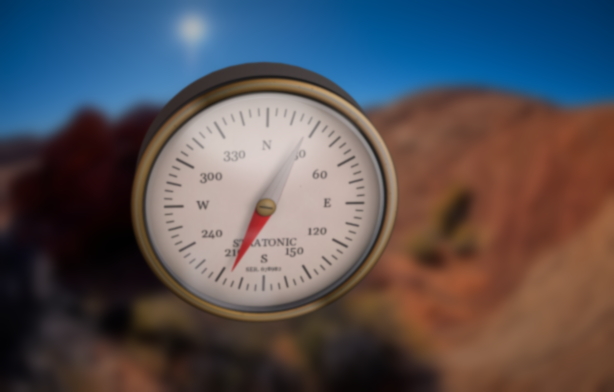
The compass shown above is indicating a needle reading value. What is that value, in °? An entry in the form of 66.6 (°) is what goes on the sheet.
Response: 205 (°)
